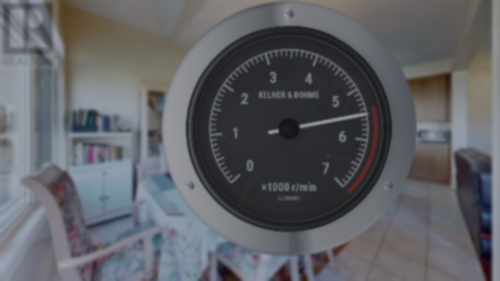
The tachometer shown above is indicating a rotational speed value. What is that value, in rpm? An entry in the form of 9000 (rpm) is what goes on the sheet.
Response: 5500 (rpm)
